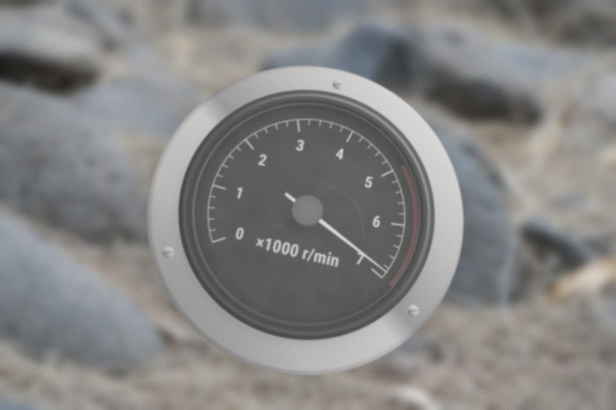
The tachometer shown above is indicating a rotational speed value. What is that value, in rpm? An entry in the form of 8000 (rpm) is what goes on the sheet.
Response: 6900 (rpm)
